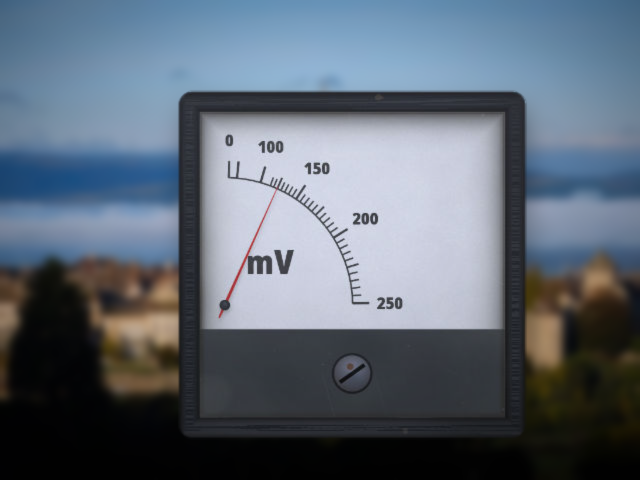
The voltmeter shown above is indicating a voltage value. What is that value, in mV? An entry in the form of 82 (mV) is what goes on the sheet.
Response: 125 (mV)
